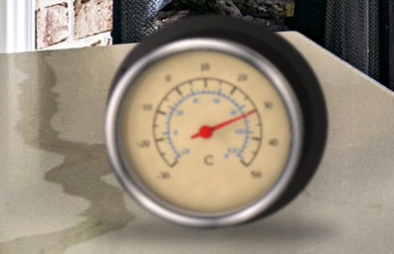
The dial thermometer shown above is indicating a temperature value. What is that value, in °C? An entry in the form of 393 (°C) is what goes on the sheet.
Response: 30 (°C)
